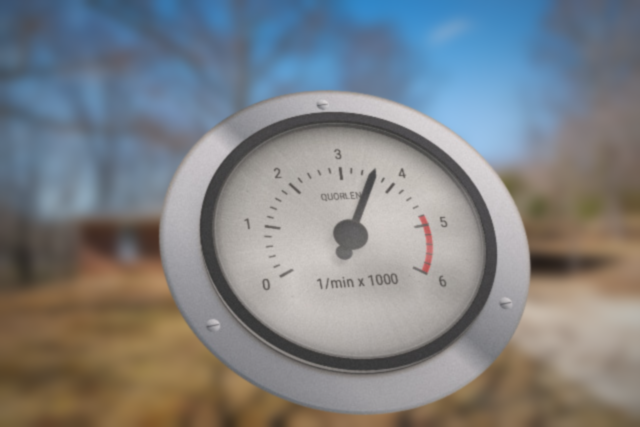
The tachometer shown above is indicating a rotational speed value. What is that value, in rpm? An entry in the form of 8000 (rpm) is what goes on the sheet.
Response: 3600 (rpm)
